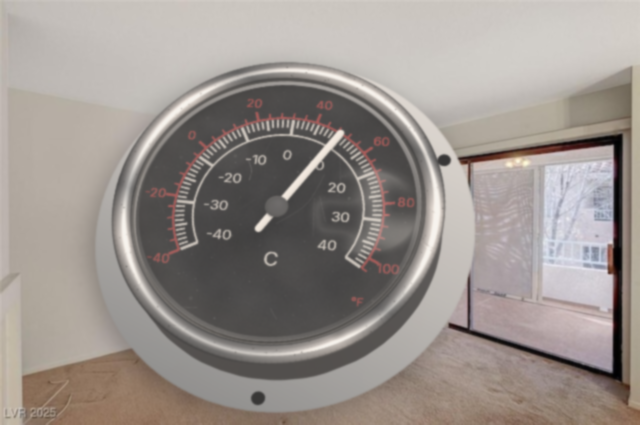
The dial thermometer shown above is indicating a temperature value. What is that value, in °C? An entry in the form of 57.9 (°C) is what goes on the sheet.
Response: 10 (°C)
